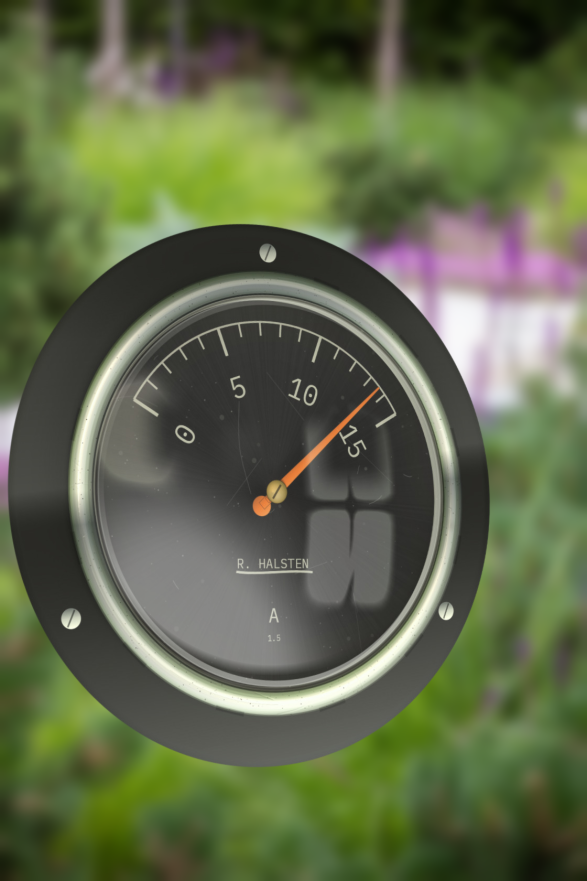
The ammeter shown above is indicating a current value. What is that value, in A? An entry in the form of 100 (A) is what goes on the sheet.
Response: 13.5 (A)
